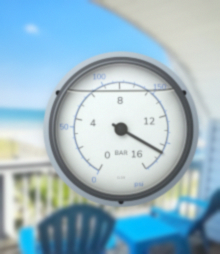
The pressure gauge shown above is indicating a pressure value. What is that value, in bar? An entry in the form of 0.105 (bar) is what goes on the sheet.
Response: 14.5 (bar)
